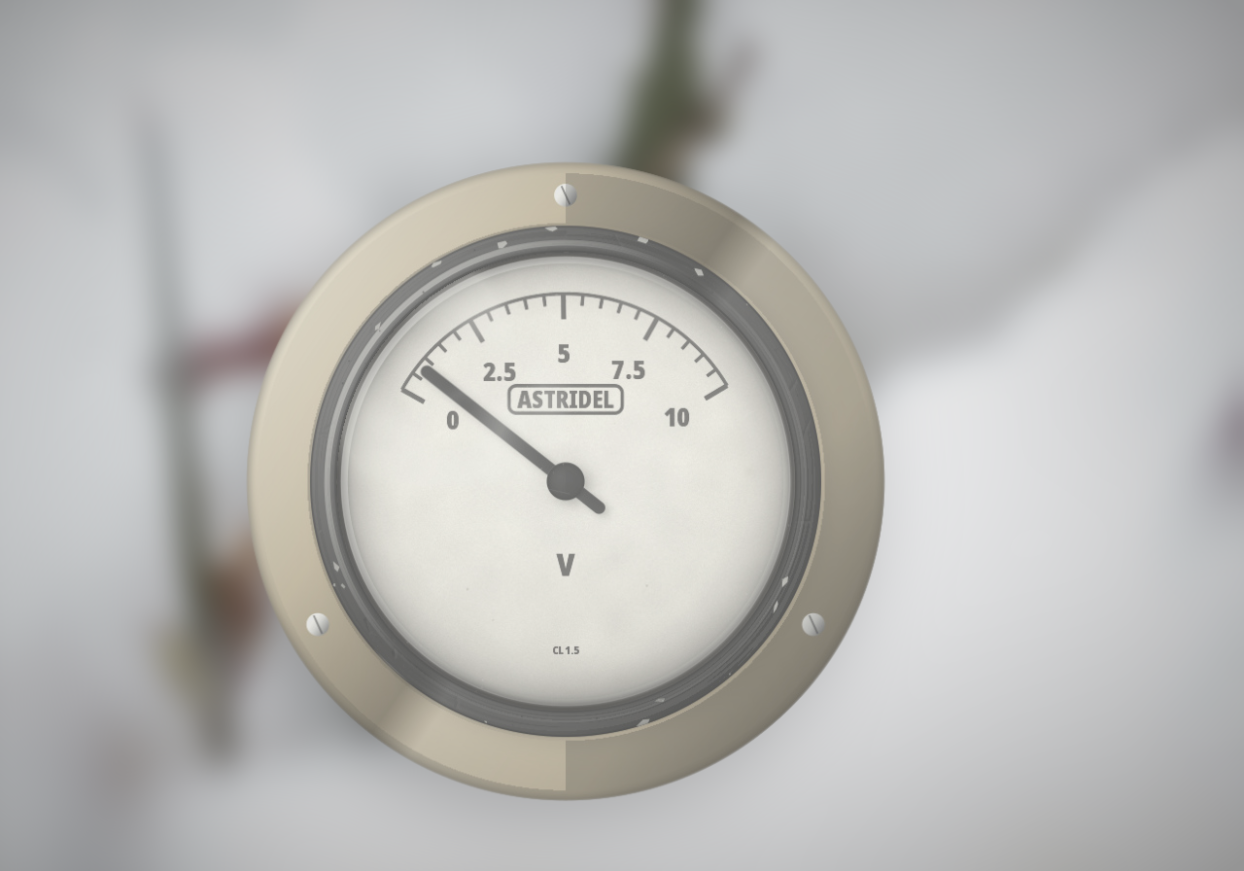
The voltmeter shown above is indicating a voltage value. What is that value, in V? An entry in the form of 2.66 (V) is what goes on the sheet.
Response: 0.75 (V)
